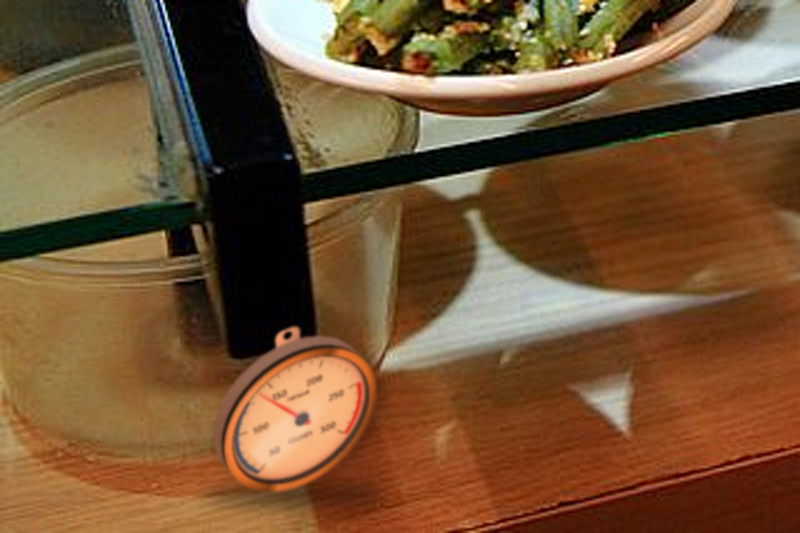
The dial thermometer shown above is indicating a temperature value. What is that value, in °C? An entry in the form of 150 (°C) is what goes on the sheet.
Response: 140 (°C)
